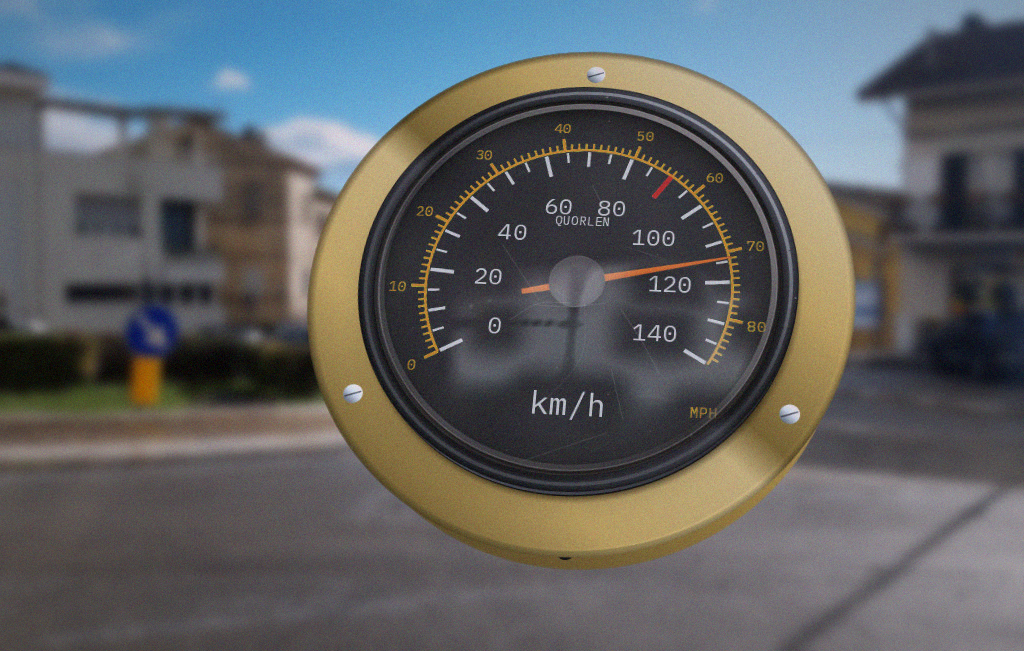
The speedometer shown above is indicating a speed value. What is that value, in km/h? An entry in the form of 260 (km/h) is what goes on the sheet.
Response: 115 (km/h)
